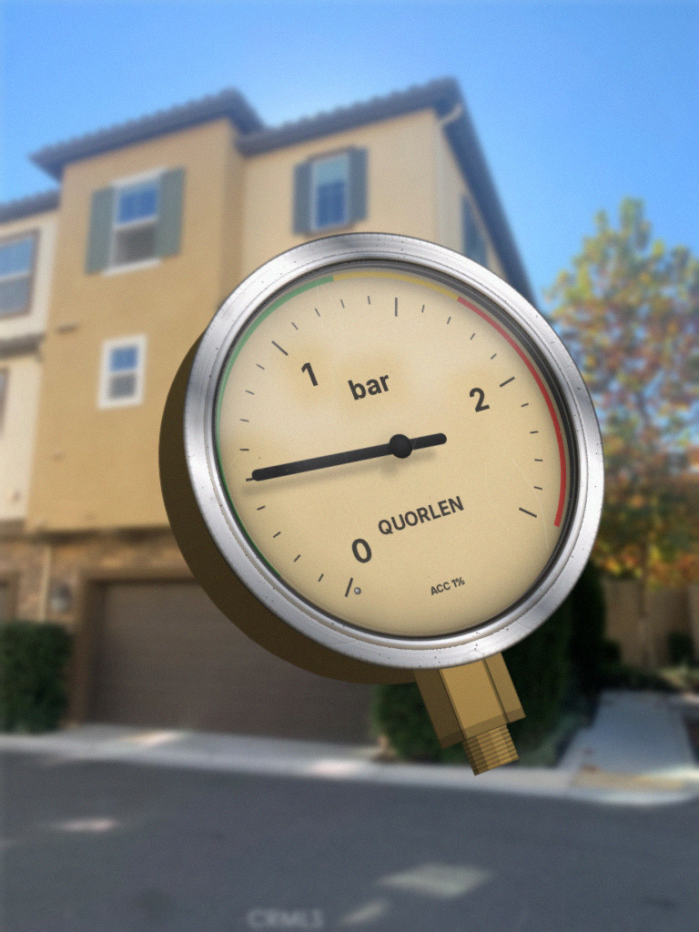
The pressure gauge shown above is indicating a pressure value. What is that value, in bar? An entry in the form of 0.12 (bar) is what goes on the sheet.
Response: 0.5 (bar)
